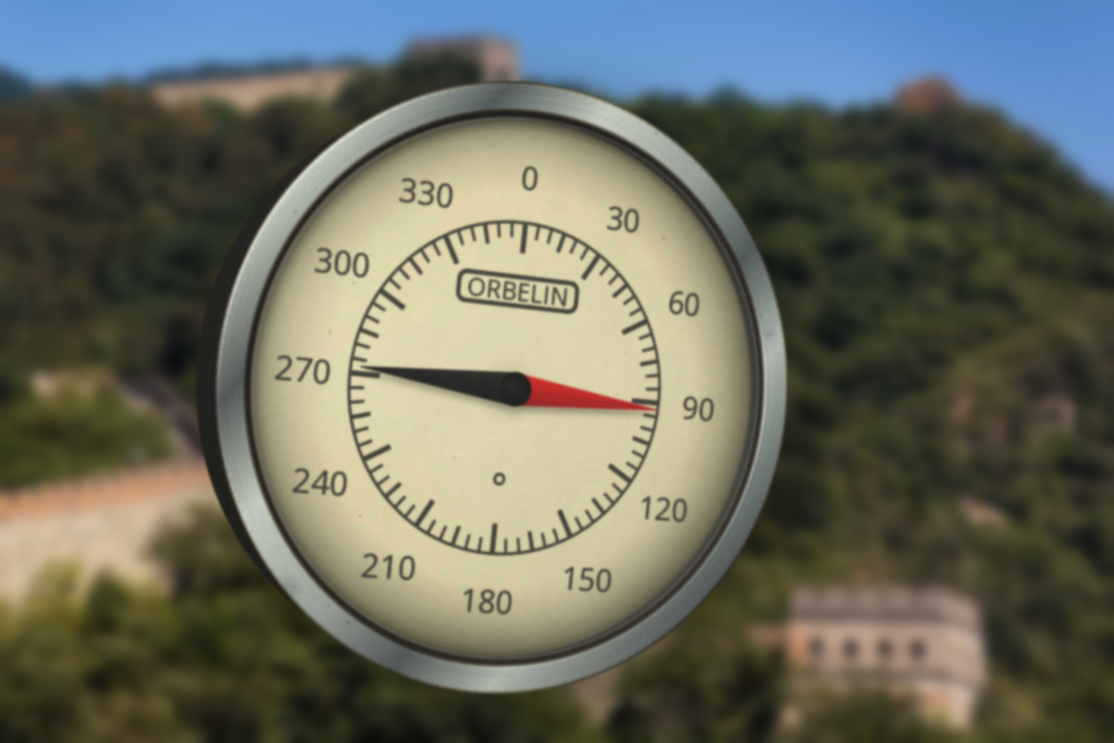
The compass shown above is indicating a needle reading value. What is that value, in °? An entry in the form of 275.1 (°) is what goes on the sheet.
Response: 92.5 (°)
